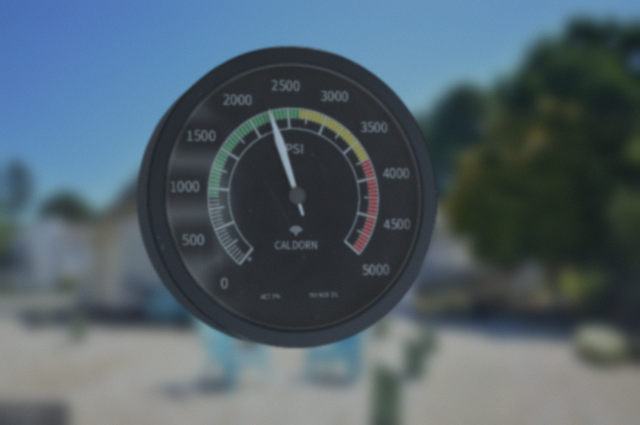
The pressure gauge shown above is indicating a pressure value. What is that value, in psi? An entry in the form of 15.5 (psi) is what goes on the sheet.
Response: 2250 (psi)
